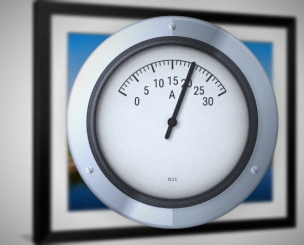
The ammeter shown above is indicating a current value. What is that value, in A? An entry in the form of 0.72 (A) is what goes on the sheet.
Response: 20 (A)
